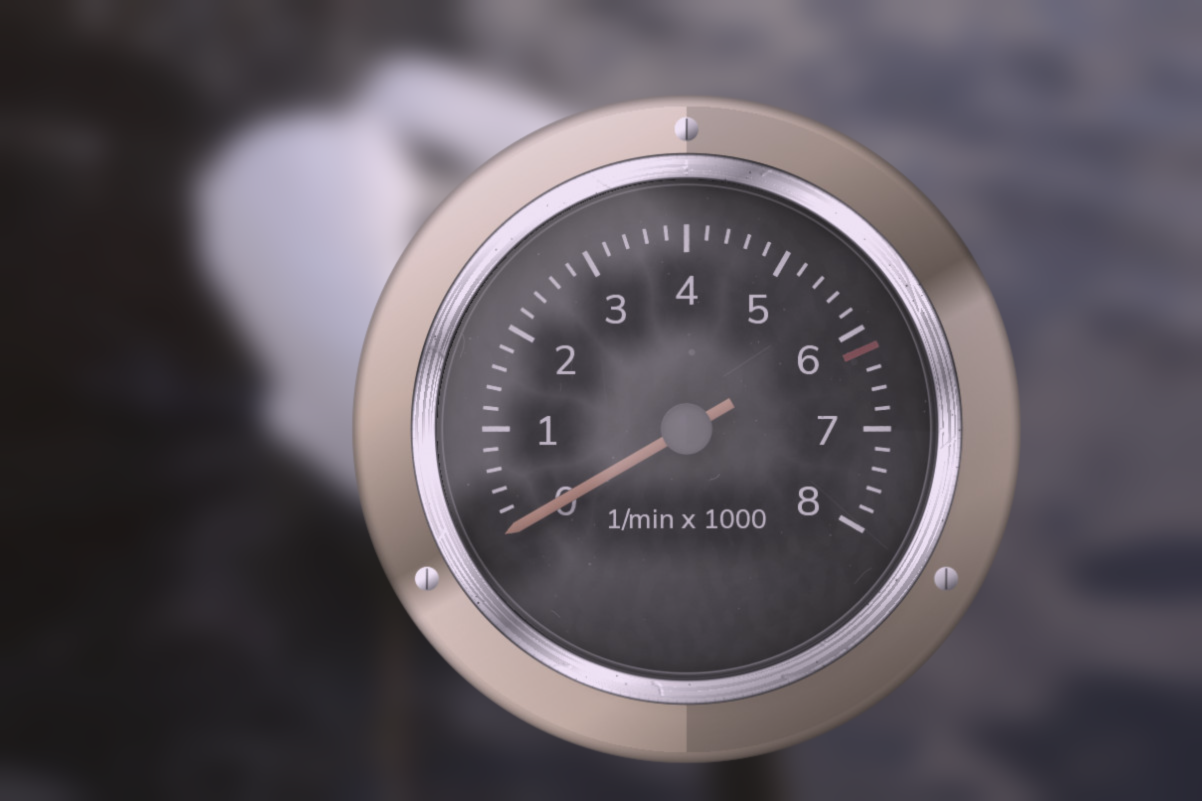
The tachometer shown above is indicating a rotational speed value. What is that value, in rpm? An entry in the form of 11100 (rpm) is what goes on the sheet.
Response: 0 (rpm)
